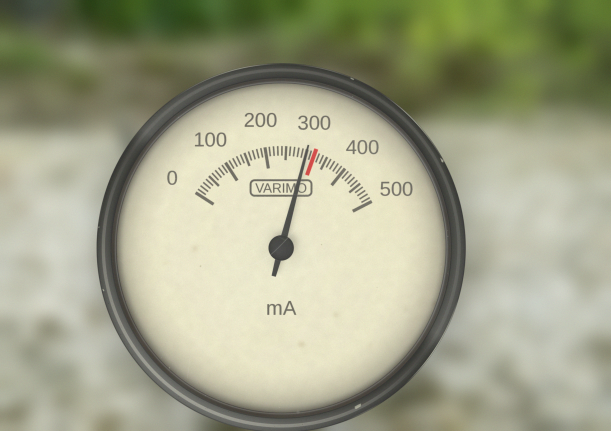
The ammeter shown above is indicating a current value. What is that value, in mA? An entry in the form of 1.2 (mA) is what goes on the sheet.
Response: 300 (mA)
